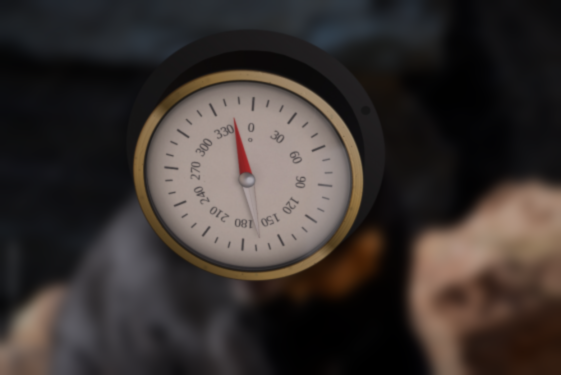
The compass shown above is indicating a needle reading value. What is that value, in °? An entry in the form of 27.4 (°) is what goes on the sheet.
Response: 345 (°)
